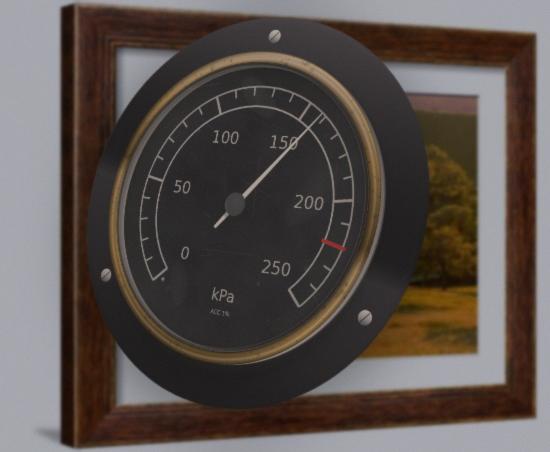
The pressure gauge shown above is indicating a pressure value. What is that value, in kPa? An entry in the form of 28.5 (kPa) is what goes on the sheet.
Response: 160 (kPa)
